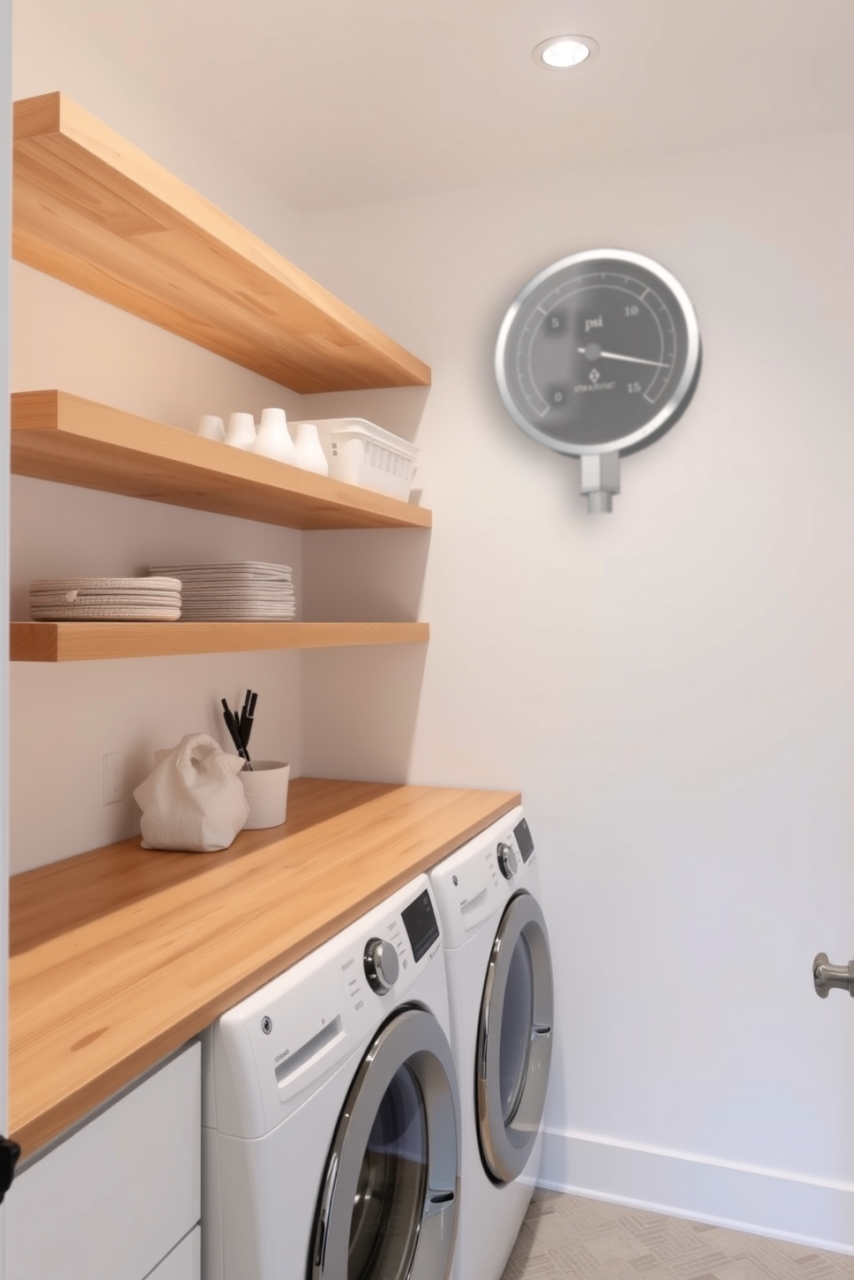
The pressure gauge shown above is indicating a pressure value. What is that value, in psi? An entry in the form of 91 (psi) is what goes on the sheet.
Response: 13.5 (psi)
